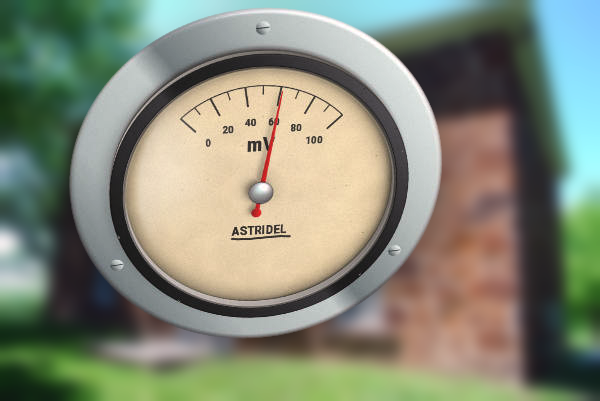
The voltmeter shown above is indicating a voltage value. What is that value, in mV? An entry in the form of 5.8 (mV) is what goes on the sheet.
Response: 60 (mV)
